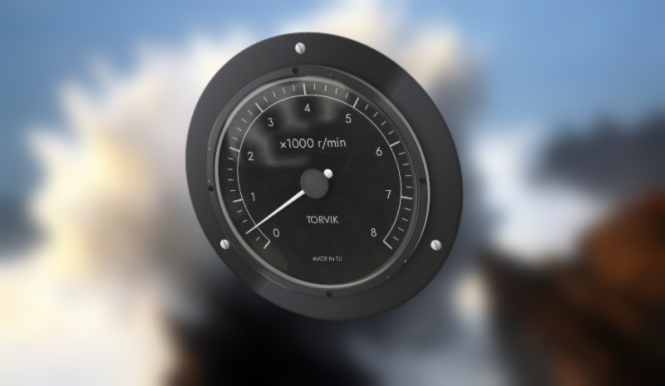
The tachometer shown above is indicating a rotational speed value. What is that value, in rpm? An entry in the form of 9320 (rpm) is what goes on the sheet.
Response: 400 (rpm)
